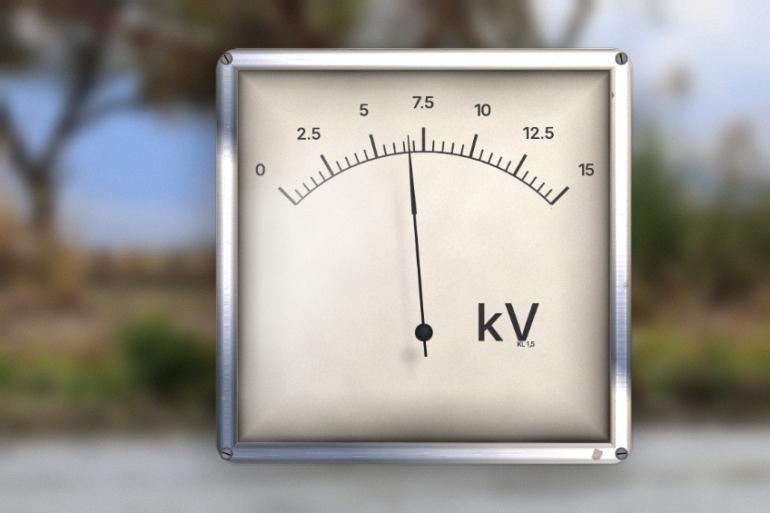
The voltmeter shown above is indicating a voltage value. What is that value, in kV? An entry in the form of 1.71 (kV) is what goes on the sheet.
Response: 6.75 (kV)
